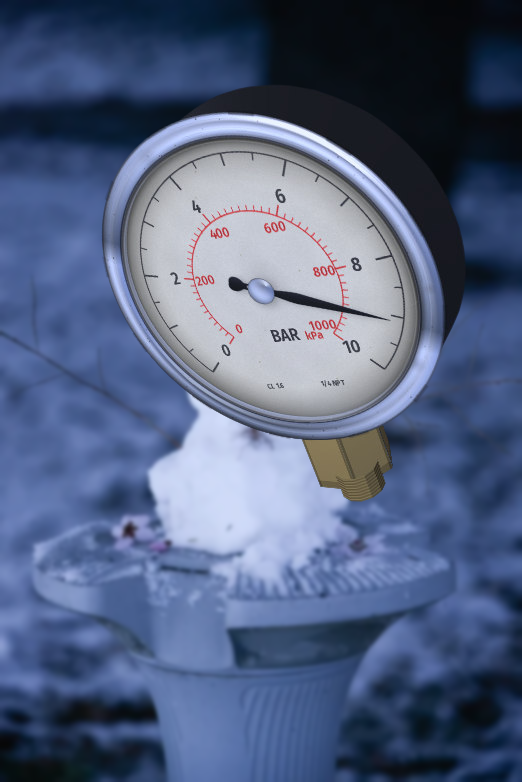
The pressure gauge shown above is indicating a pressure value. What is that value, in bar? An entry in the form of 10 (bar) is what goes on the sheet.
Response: 9 (bar)
